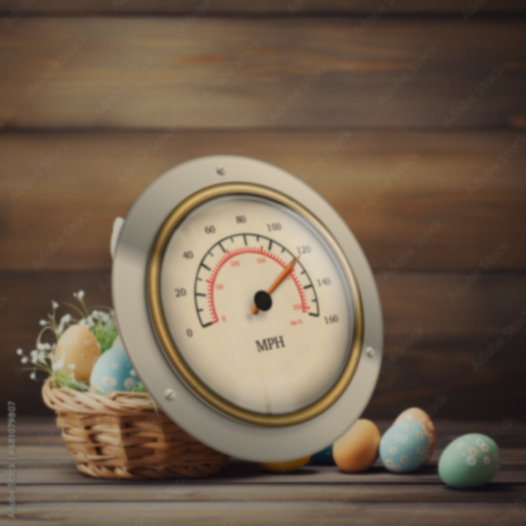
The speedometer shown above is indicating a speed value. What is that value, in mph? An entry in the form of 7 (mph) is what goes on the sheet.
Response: 120 (mph)
